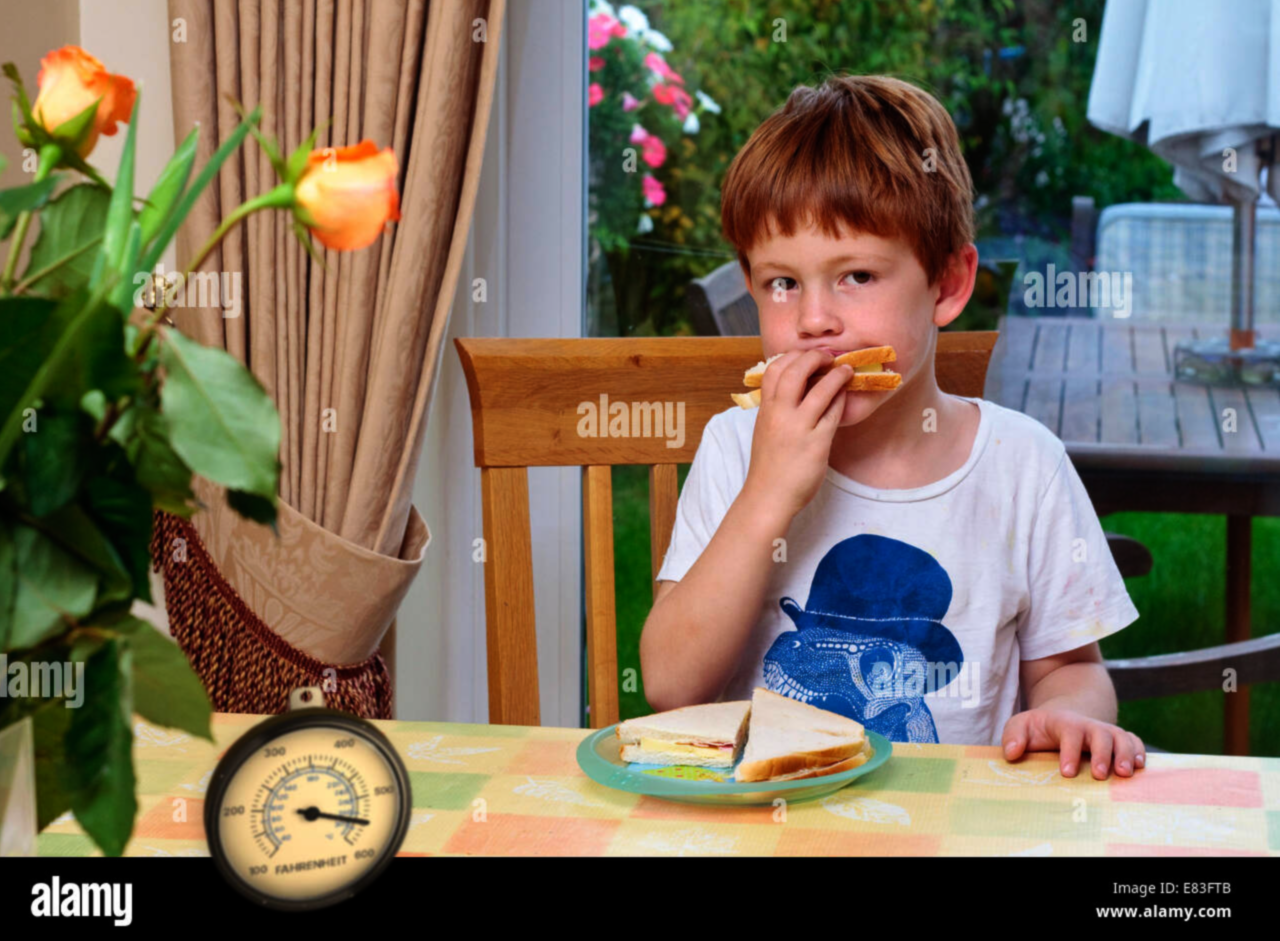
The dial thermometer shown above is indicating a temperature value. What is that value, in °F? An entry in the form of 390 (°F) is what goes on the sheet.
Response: 550 (°F)
